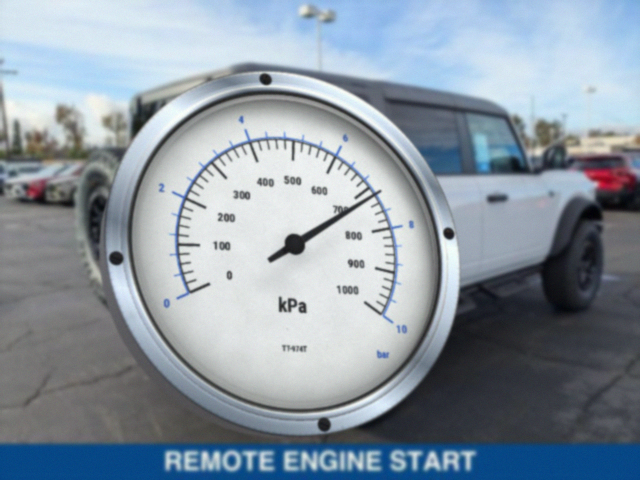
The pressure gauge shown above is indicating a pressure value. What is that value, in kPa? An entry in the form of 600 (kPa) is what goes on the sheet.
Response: 720 (kPa)
